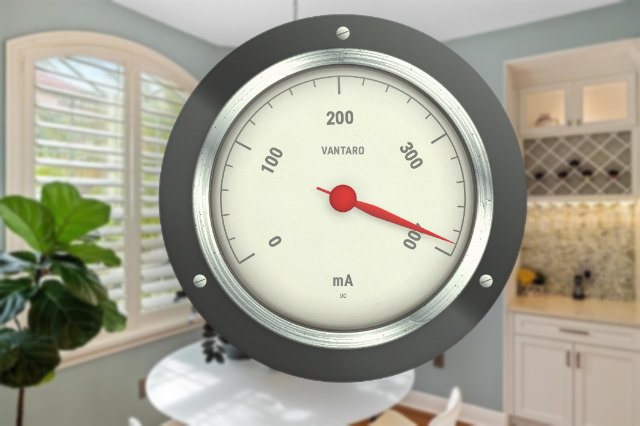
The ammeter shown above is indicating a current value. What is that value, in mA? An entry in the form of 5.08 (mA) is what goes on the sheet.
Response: 390 (mA)
